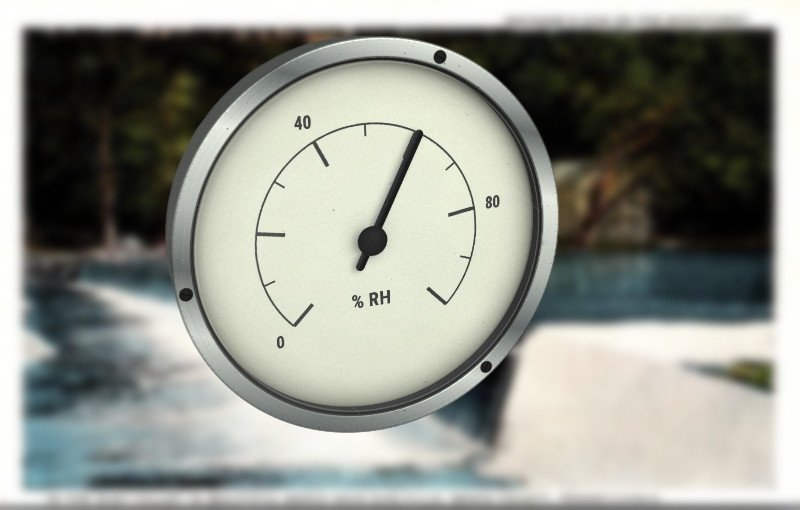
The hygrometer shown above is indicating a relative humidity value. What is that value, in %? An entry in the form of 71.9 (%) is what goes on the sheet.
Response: 60 (%)
